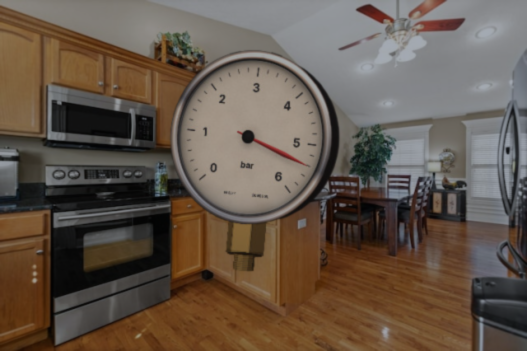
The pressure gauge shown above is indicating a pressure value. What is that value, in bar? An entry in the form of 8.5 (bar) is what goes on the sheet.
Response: 5.4 (bar)
